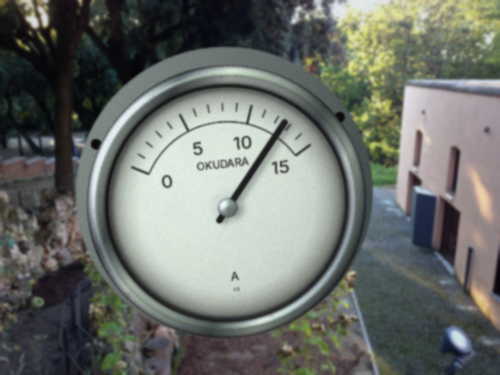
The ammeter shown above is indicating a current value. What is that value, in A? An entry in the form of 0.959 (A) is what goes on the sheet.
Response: 12.5 (A)
